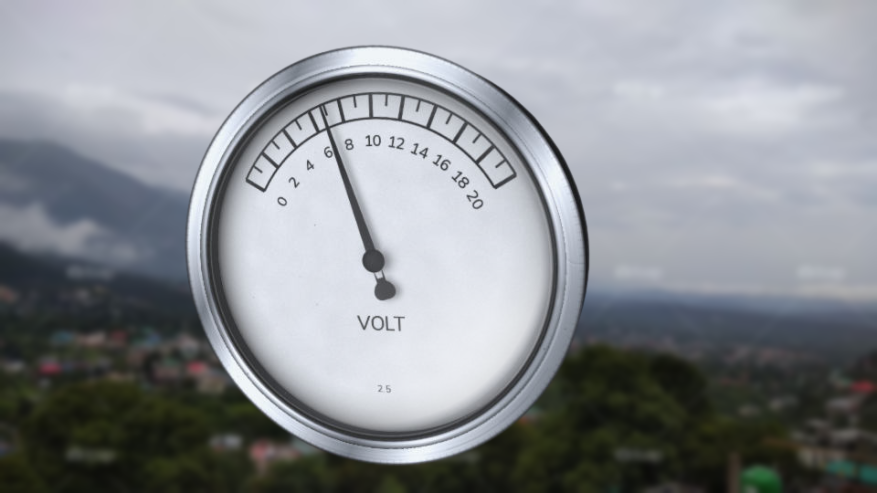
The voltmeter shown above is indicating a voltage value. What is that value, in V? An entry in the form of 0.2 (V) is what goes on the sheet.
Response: 7 (V)
